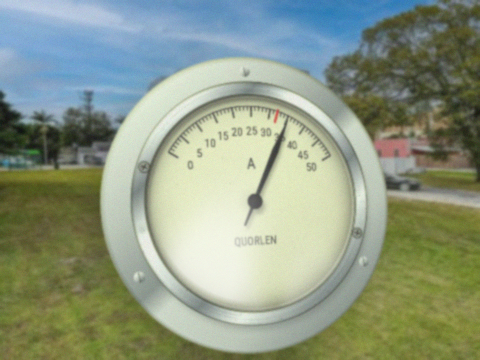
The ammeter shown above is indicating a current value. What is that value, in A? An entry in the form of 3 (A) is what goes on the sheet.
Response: 35 (A)
